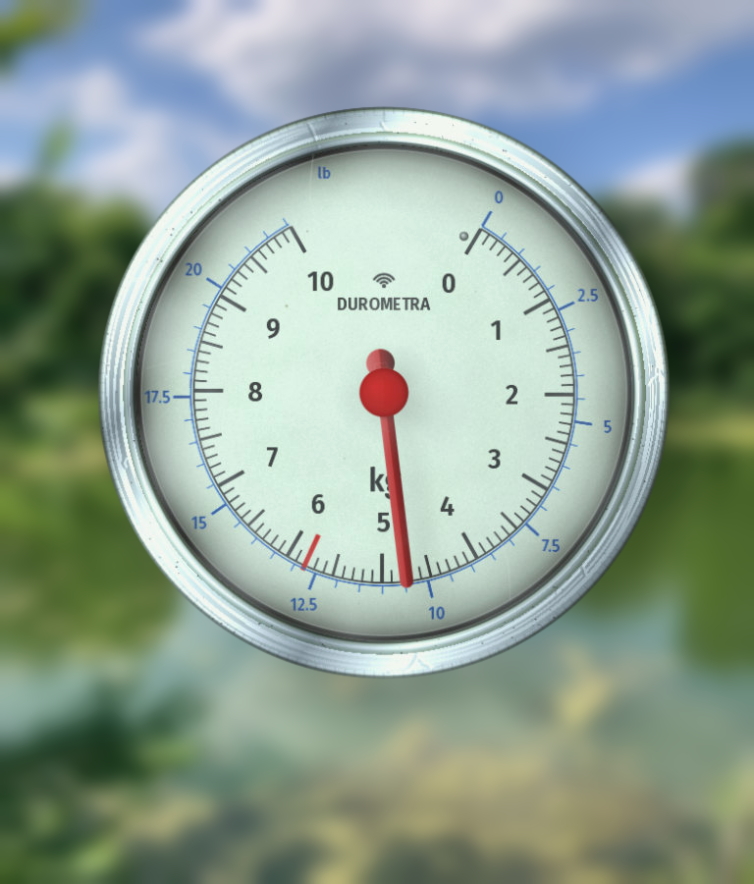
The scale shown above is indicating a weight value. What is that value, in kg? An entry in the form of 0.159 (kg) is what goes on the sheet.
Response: 4.75 (kg)
